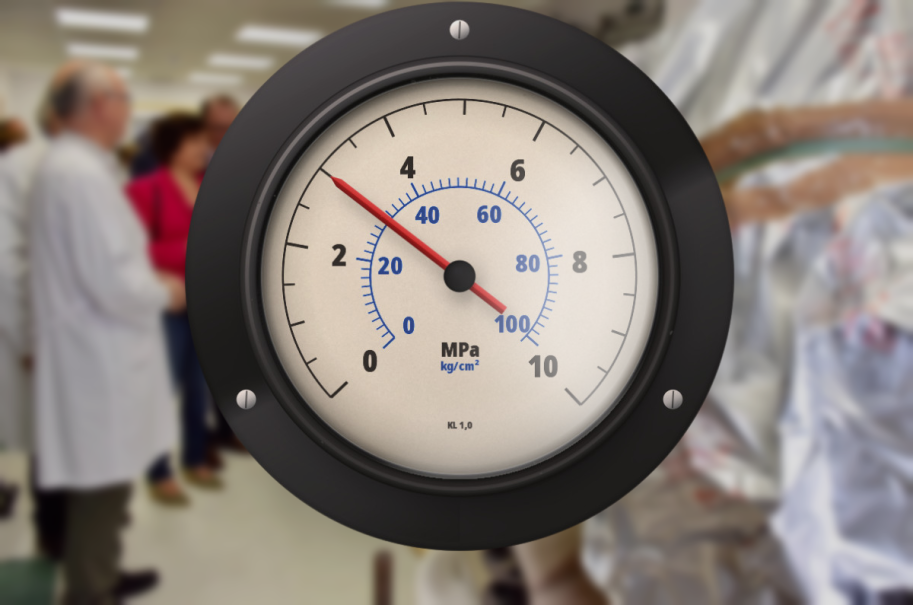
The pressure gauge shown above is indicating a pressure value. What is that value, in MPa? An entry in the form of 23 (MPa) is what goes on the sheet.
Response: 3 (MPa)
